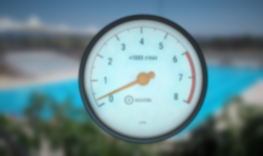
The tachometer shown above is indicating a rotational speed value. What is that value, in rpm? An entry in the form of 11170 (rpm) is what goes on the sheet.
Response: 250 (rpm)
